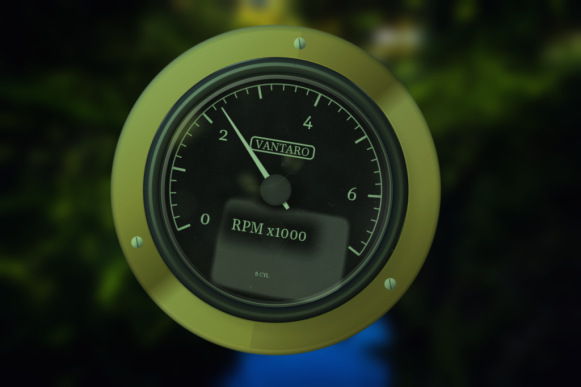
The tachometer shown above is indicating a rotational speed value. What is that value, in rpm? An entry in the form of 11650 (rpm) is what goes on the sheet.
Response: 2300 (rpm)
